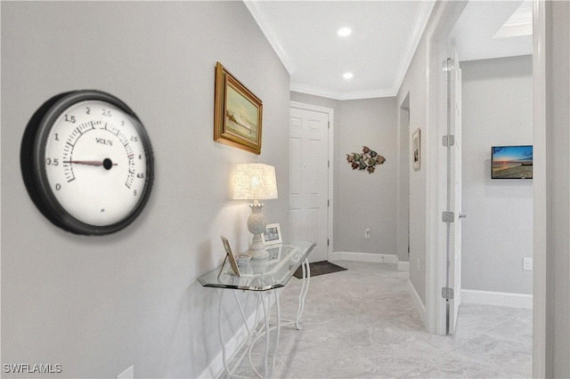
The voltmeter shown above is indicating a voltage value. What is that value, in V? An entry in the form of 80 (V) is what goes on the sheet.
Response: 0.5 (V)
